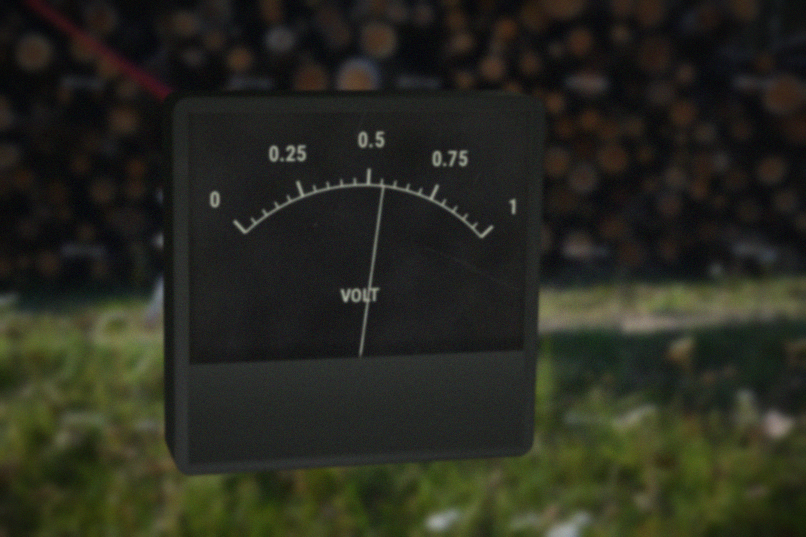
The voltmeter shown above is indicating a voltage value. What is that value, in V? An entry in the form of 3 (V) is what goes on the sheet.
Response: 0.55 (V)
